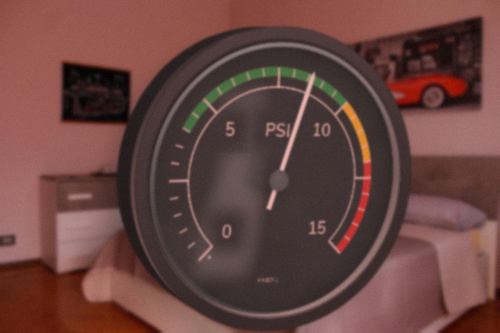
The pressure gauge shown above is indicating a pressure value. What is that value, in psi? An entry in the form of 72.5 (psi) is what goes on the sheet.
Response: 8.5 (psi)
